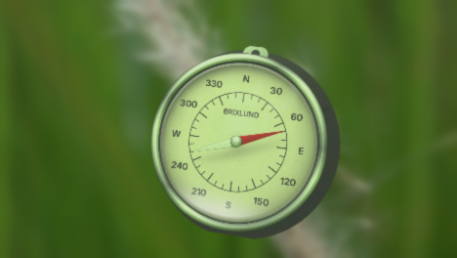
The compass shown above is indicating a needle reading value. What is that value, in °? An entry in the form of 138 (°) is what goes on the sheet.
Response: 70 (°)
